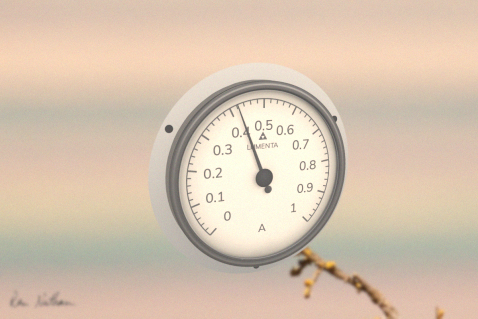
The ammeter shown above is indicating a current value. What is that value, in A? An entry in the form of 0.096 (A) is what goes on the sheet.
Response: 0.42 (A)
